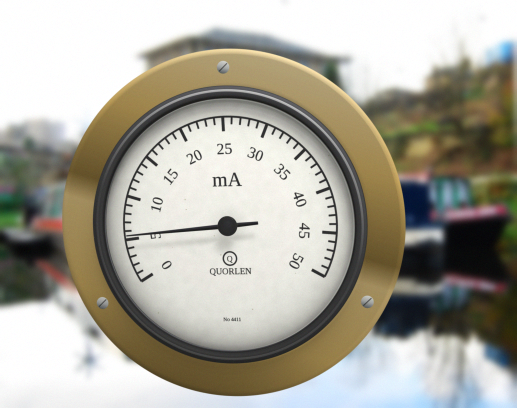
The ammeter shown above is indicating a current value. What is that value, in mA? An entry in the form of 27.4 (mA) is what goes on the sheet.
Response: 5.5 (mA)
